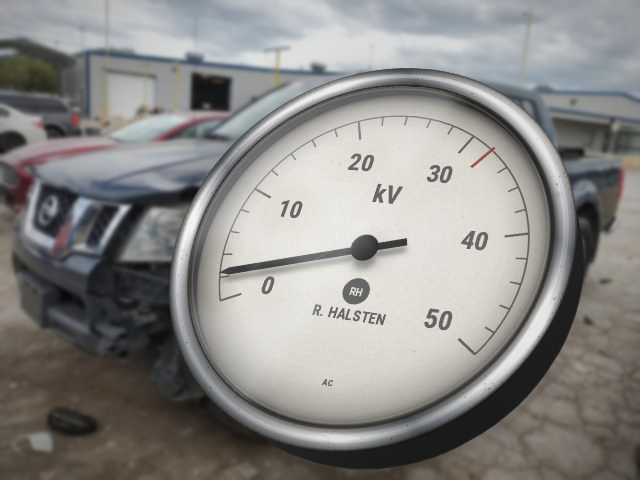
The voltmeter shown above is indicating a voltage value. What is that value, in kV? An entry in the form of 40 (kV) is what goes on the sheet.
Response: 2 (kV)
